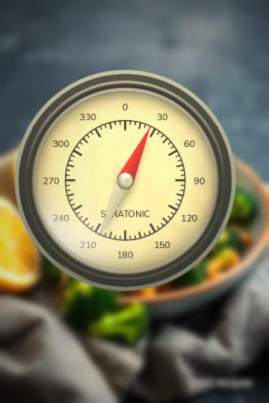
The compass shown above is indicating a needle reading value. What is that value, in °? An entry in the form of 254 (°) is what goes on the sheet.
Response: 25 (°)
